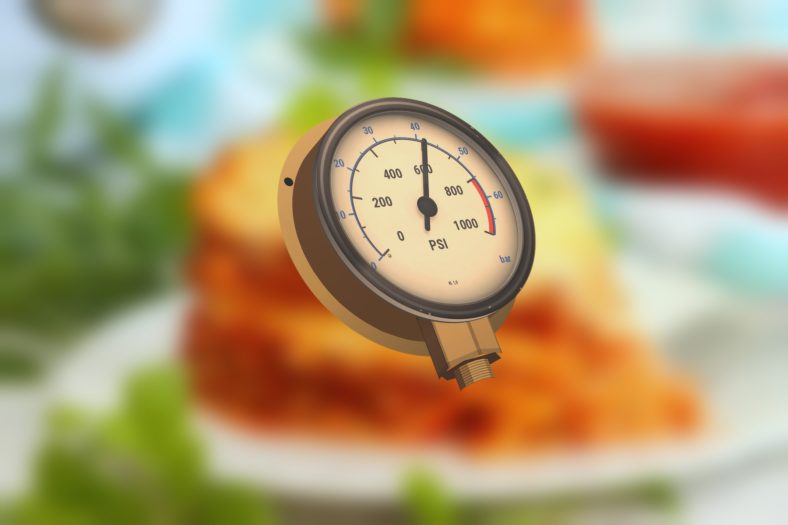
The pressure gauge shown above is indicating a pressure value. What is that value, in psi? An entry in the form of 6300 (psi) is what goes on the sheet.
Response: 600 (psi)
